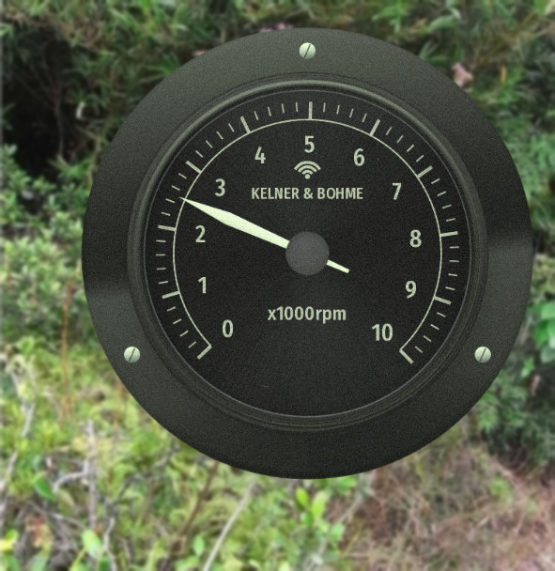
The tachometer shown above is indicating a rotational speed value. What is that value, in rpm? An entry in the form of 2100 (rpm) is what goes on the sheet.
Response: 2500 (rpm)
